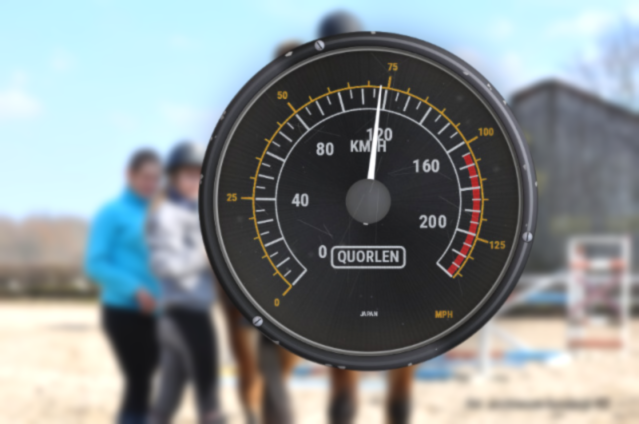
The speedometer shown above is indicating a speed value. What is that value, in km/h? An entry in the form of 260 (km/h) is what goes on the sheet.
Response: 117.5 (km/h)
